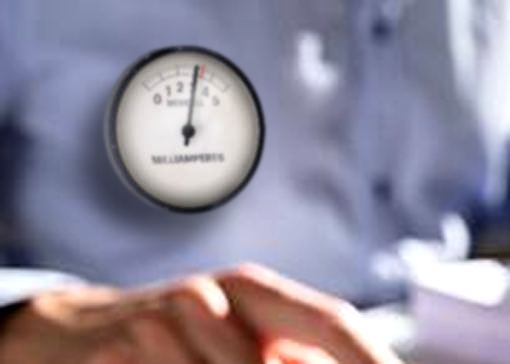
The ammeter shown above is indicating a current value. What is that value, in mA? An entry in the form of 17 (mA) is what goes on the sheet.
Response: 3 (mA)
